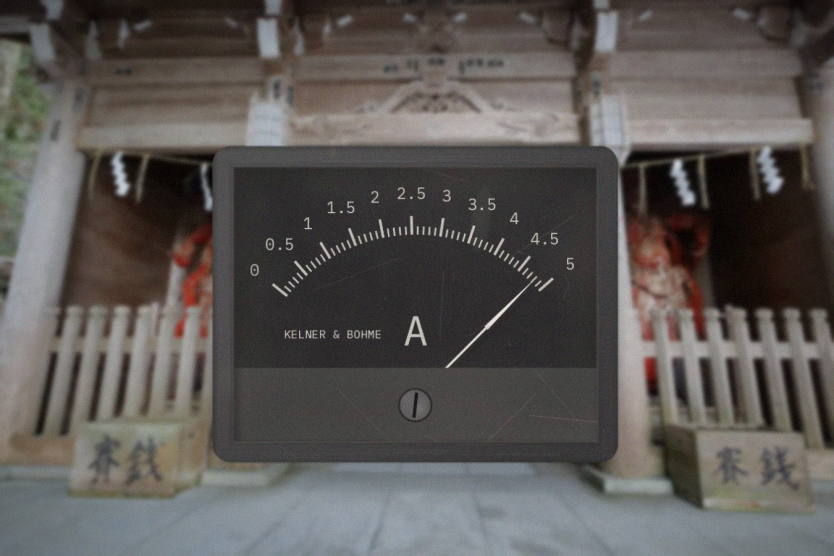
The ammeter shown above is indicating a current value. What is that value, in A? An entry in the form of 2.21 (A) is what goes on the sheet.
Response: 4.8 (A)
